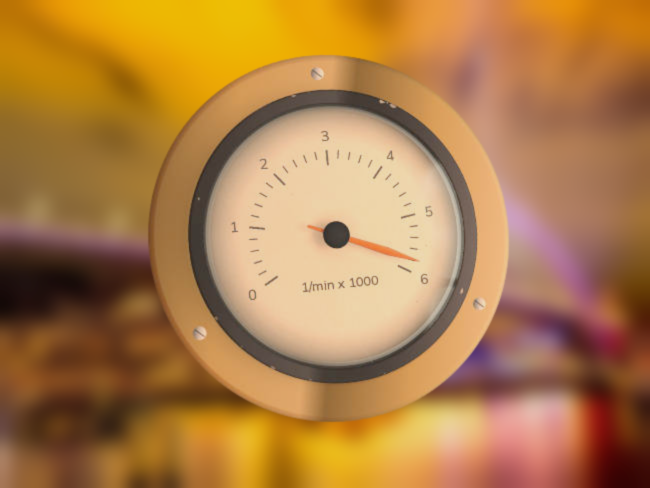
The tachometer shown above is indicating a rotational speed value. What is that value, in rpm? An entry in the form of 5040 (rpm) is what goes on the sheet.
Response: 5800 (rpm)
